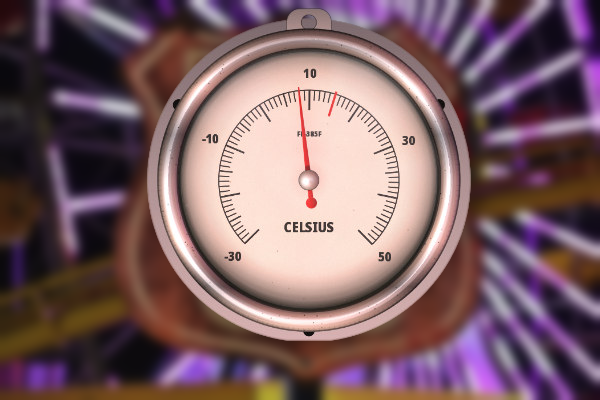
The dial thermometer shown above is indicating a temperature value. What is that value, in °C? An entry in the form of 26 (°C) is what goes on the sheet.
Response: 8 (°C)
